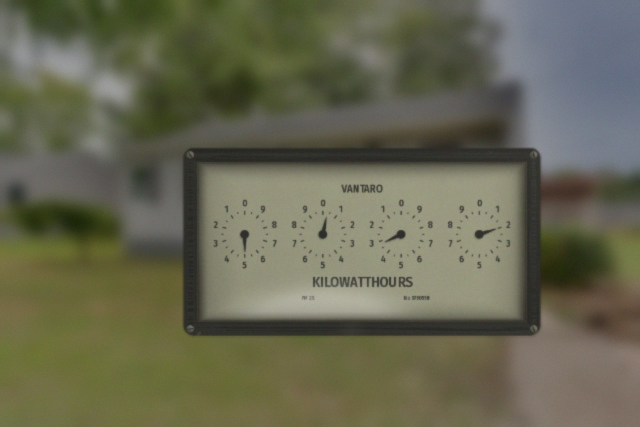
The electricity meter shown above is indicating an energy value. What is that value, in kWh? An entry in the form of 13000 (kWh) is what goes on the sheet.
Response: 5032 (kWh)
